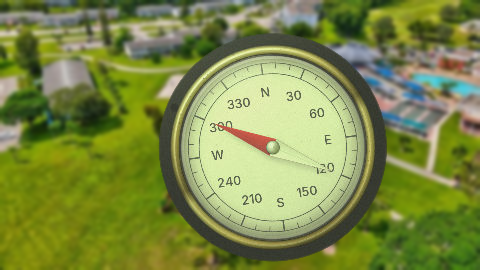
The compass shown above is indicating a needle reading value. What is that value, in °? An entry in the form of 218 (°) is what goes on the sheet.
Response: 300 (°)
